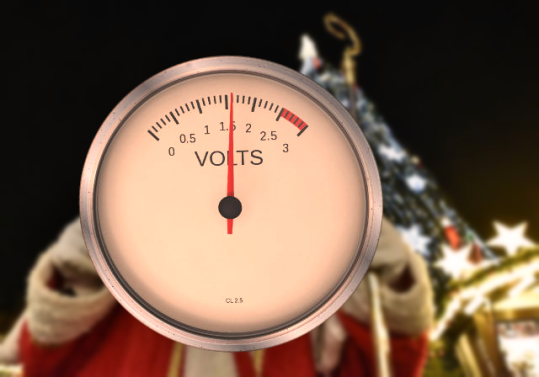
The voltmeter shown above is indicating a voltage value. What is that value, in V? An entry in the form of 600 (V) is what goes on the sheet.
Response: 1.6 (V)
